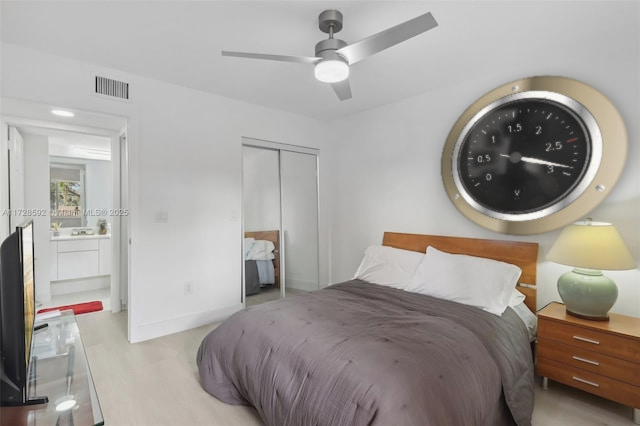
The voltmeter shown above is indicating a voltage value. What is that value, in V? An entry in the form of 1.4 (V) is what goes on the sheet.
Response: 2.9 (V)
